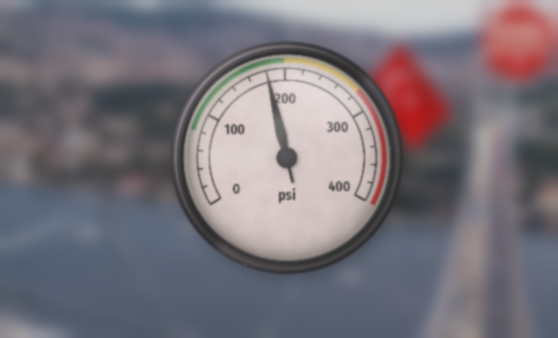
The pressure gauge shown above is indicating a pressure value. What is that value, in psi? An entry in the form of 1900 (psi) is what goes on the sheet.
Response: 180 (psi)
